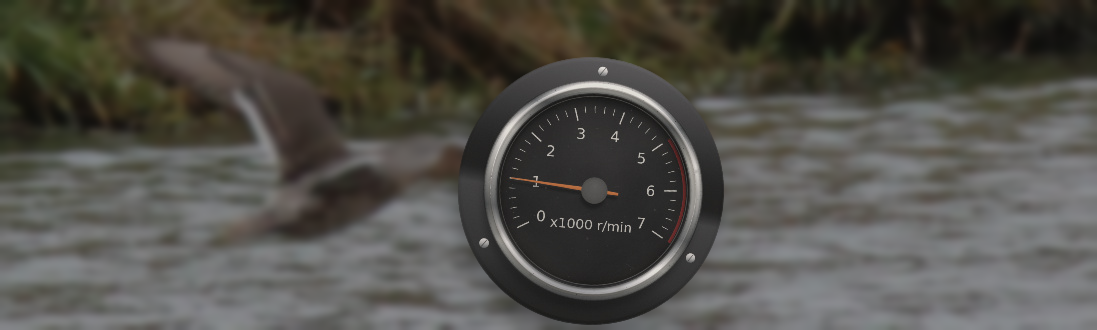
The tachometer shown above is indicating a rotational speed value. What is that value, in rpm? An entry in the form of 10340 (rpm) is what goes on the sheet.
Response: 1000 (rpm)
